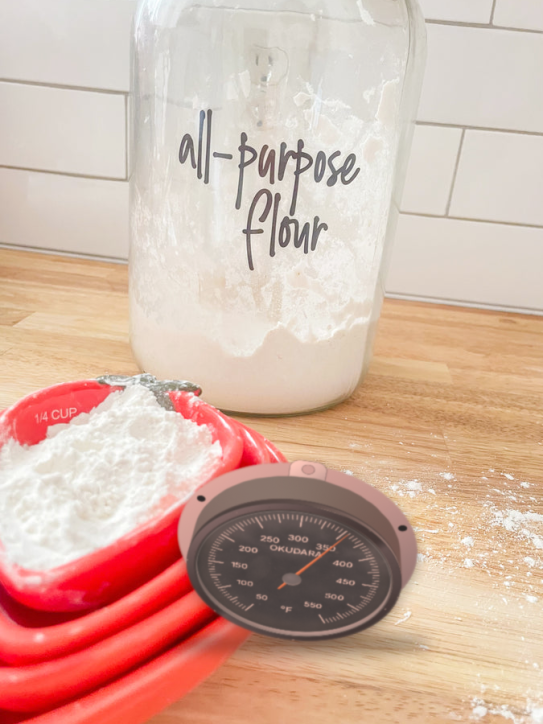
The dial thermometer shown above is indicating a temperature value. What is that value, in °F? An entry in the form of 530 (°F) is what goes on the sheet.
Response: 350 (°F)
